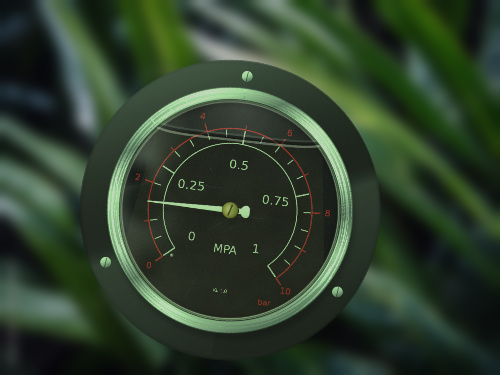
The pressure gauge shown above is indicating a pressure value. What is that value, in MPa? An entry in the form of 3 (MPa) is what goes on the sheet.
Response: 0.15 (MPa)
